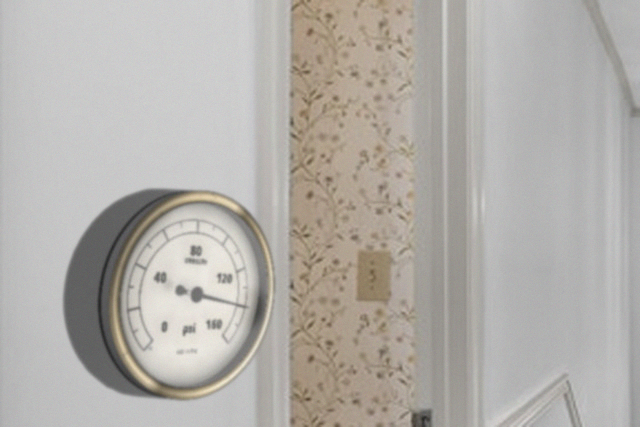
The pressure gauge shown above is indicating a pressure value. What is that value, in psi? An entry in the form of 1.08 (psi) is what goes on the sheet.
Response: 140 (psi)
